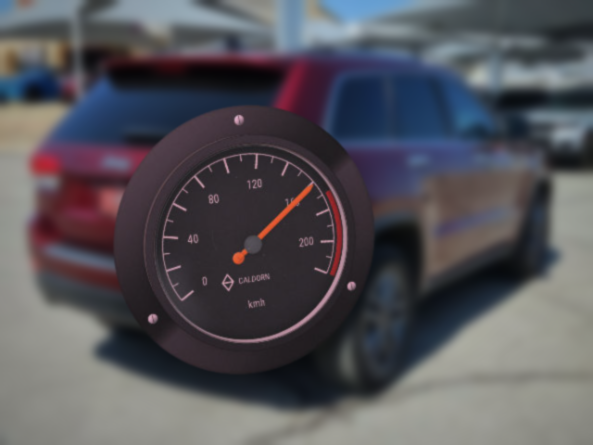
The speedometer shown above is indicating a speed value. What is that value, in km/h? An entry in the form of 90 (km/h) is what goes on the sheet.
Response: 160 (km/h)
